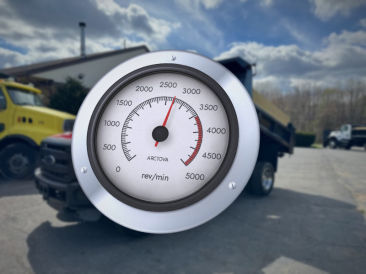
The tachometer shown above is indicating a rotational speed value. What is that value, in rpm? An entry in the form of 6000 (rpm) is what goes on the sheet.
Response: 2750 (rpm)
